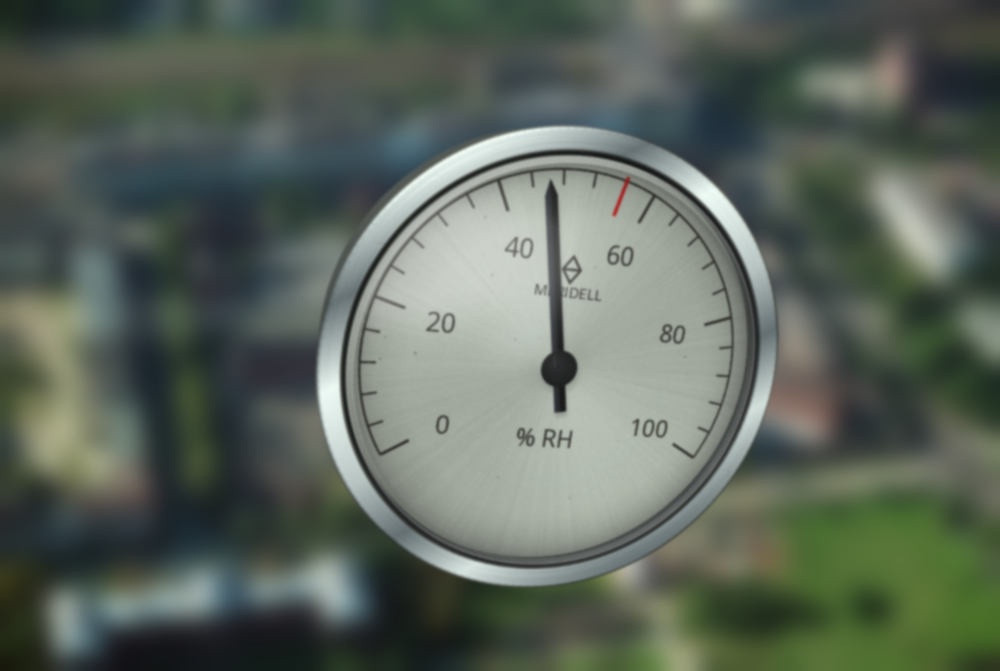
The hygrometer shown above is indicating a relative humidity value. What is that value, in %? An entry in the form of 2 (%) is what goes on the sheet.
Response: 46 (%)
